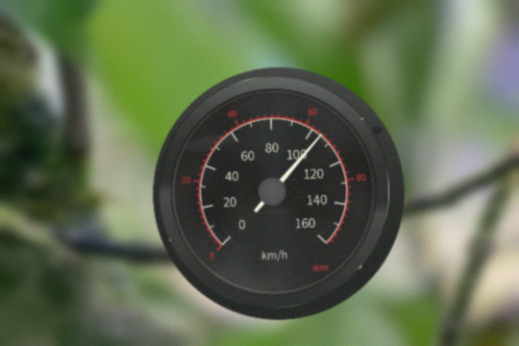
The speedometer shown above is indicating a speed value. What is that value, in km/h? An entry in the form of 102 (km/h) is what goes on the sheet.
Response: 105 (km/h)
